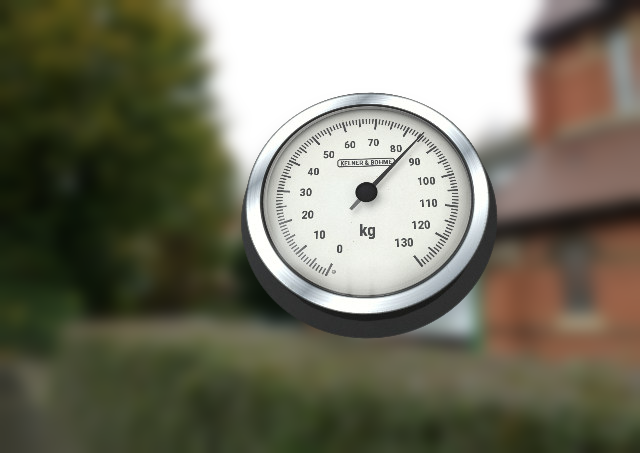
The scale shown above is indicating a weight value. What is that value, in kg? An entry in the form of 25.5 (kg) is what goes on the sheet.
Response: 85 (kg)
